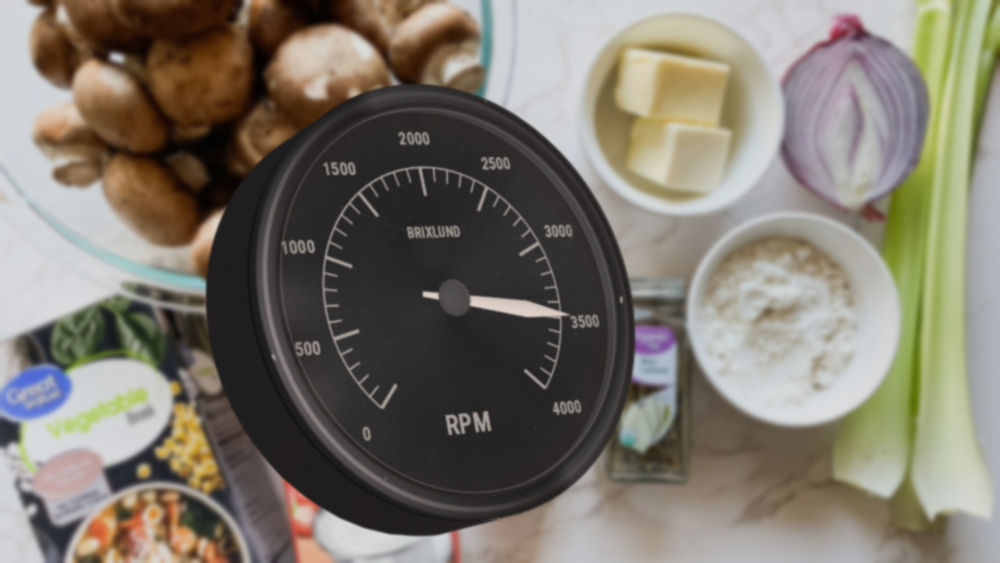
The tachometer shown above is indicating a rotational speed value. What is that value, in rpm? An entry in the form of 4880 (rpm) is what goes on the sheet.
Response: 3500 (rpm)
